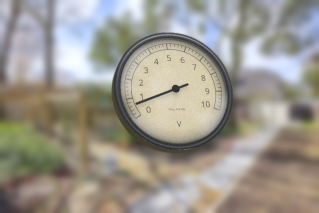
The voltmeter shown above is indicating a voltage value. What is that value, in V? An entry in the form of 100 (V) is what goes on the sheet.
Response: 0.6 (V)
